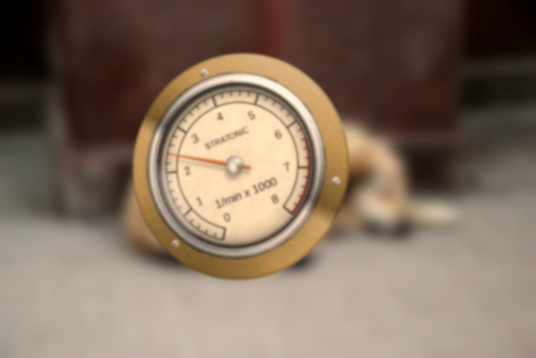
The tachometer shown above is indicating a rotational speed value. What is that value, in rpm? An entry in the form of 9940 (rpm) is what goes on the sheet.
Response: 2400 (rpm)
